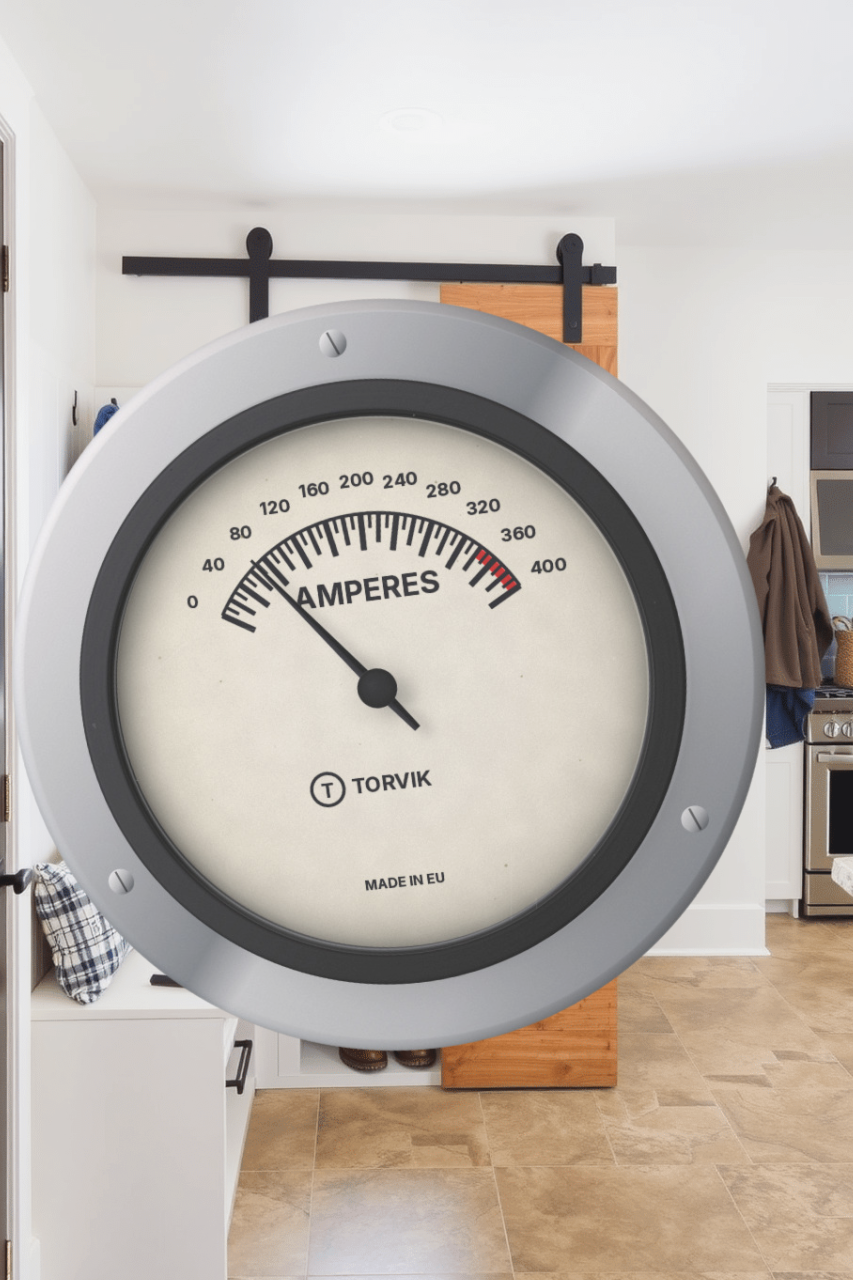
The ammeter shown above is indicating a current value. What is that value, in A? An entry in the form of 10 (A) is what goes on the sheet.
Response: 70 (A)
